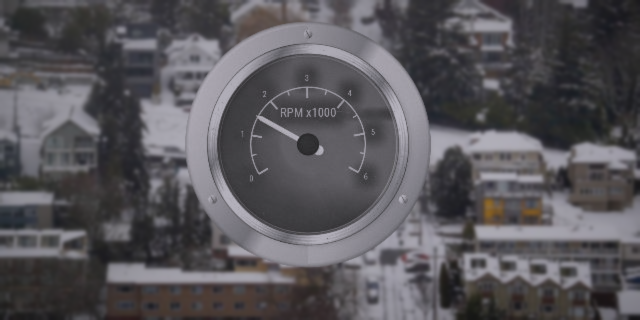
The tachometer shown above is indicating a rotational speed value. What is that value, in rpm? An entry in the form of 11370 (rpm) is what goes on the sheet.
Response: 1500 (rpm)
